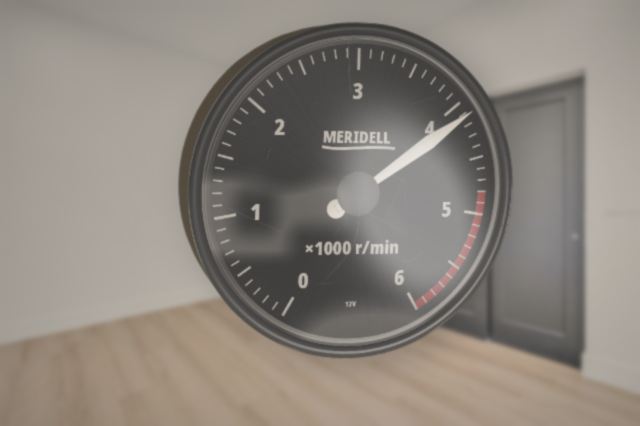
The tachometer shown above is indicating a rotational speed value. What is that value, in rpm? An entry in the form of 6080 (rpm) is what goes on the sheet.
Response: 4100 (rpm)
